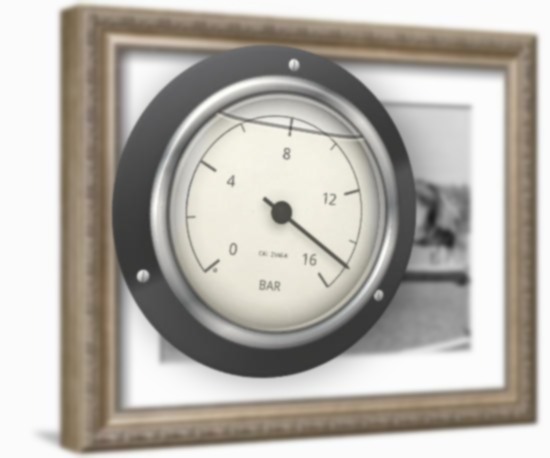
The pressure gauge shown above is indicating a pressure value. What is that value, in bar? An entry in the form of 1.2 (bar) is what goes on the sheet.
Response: 15 (bar)
